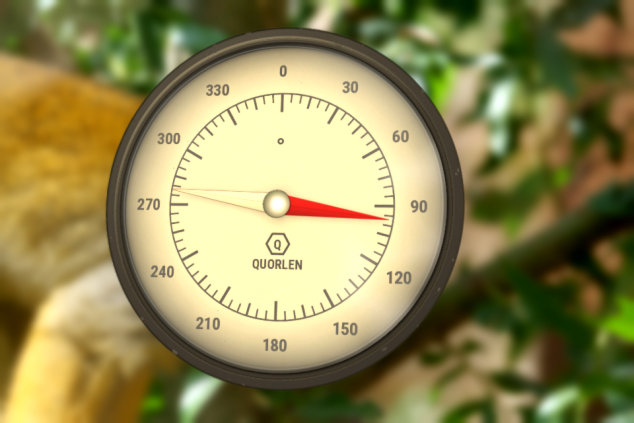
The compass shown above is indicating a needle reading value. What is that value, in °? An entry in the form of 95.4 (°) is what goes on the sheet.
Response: 97.5 (°)
